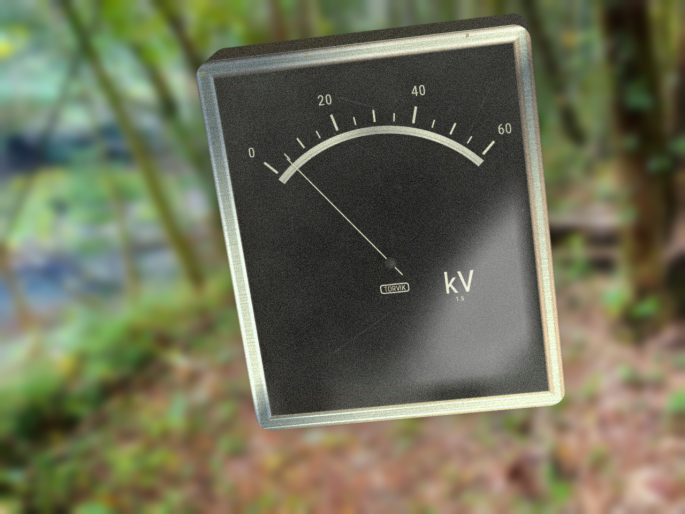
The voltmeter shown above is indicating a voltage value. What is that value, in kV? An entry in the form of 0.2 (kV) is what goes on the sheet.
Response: 5 (kV)
